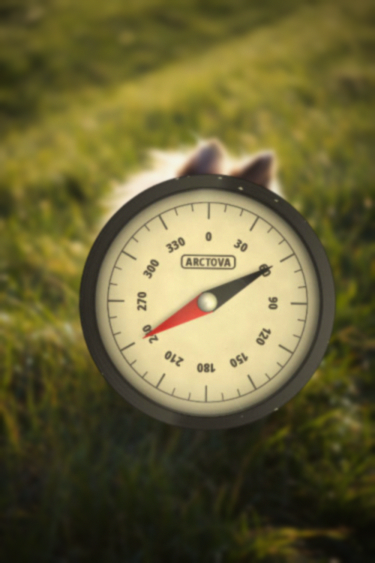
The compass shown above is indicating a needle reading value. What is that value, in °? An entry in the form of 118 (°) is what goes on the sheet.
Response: 240 (°)
